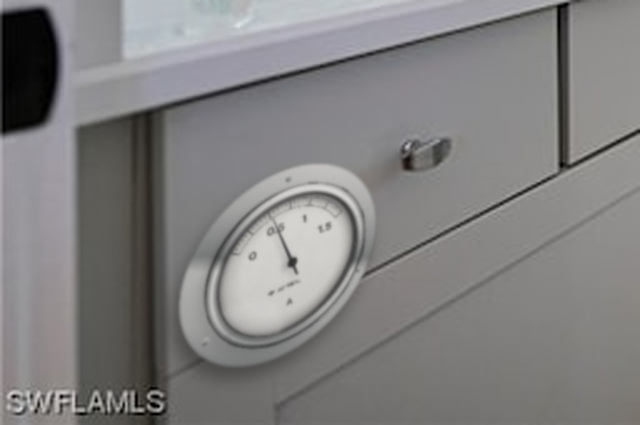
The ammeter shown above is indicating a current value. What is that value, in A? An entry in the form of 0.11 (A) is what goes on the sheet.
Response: 0.5 (A)
